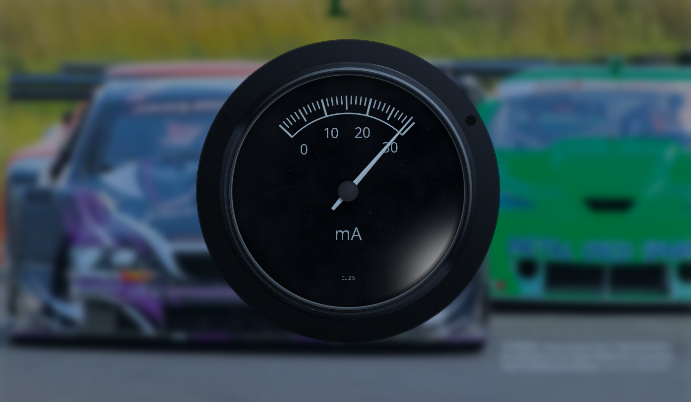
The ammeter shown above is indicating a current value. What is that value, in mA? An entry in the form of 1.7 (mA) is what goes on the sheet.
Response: 29 (mA)
